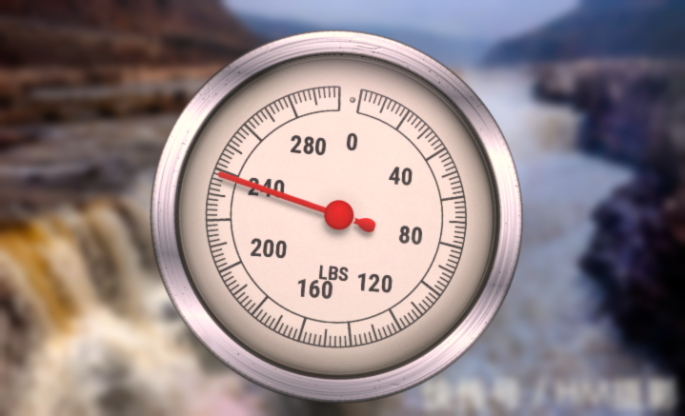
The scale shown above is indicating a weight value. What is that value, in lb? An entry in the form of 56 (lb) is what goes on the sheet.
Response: 238 (lb)
